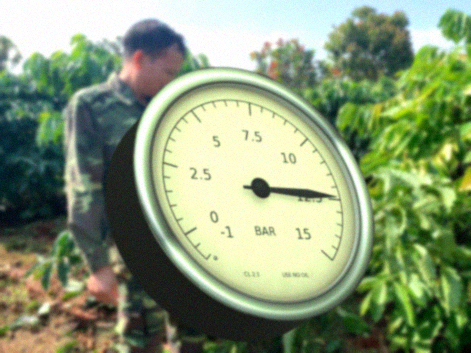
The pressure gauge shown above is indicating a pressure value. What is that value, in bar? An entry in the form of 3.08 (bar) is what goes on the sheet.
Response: 12.5 (bar)
